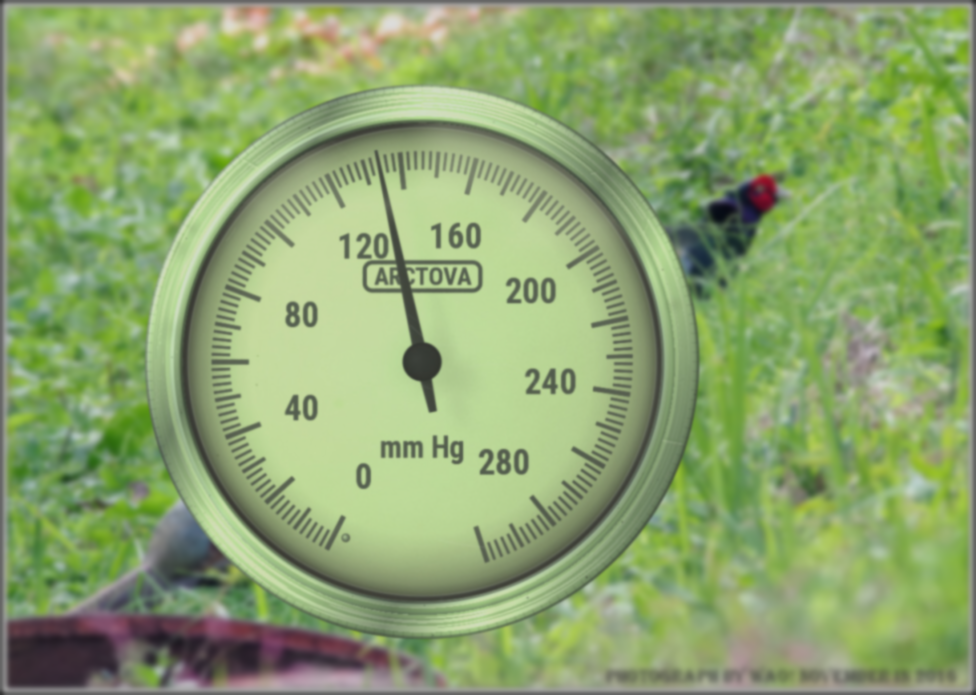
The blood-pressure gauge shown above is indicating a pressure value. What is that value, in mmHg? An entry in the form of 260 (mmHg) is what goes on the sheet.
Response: 134 (mmHg)
